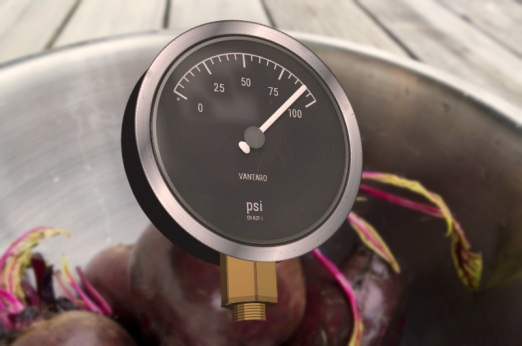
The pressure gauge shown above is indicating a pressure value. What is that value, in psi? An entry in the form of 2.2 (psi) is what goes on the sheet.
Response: 90 (psi)
